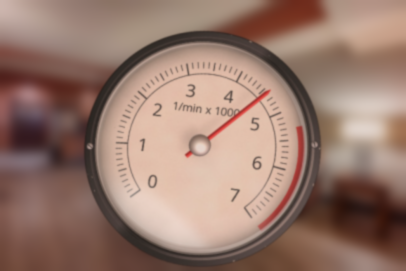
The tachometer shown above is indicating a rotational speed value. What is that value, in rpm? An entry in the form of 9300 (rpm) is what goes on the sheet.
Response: 4600 (rpm)
